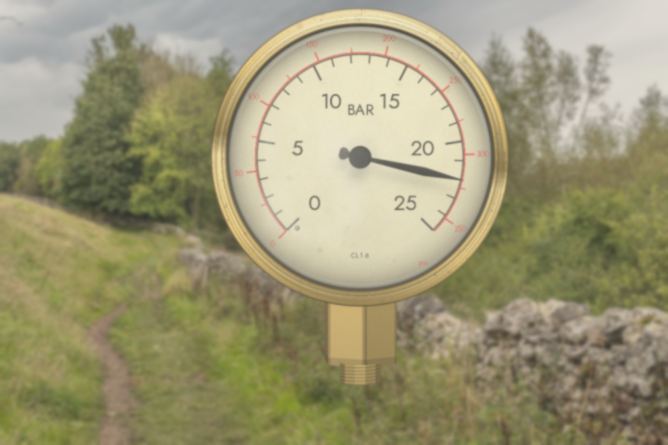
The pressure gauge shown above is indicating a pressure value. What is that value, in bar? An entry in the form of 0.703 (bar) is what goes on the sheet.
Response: 22 (bar)
